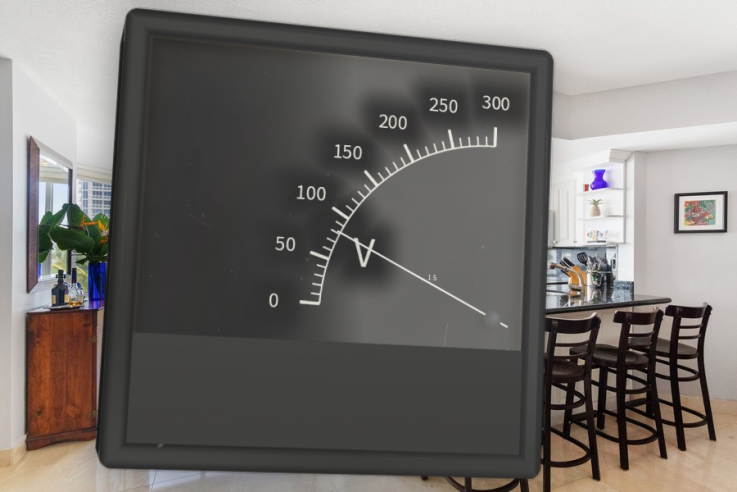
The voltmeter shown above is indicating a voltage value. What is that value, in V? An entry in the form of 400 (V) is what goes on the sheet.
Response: 80 (V)
